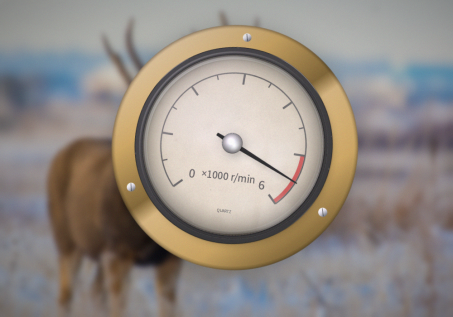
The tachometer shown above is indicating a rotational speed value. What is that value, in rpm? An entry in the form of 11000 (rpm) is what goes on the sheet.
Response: 5500 (rpm)
